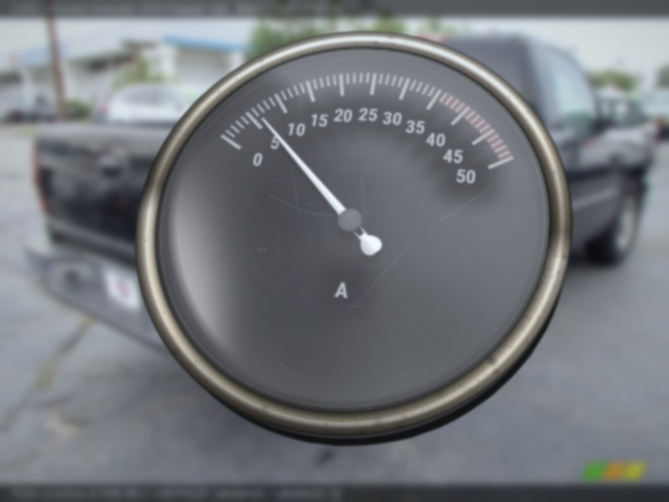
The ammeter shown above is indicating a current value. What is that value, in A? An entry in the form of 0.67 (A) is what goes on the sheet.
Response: 6 (A)
